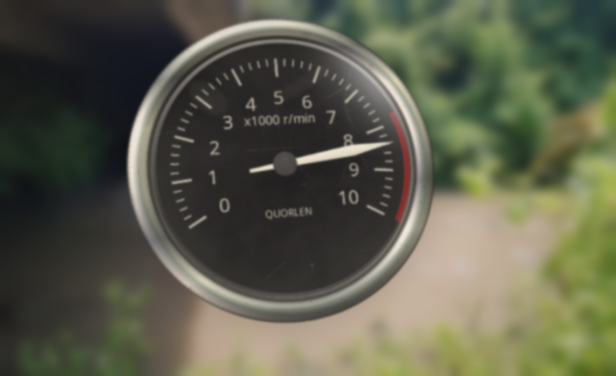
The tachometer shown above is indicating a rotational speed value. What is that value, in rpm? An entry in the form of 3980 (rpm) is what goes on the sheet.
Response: 8400 (rpm)
